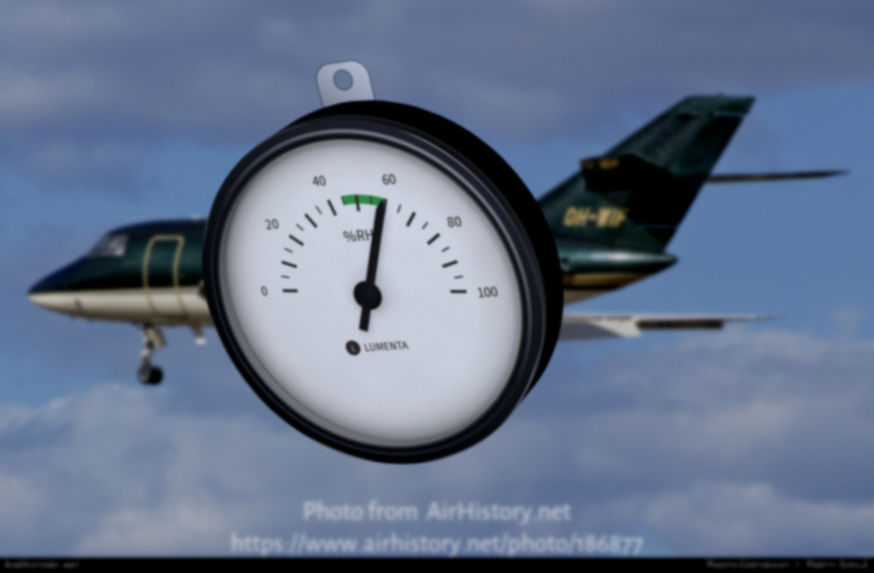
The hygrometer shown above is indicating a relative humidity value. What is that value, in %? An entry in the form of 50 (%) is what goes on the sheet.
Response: 60 (%)
